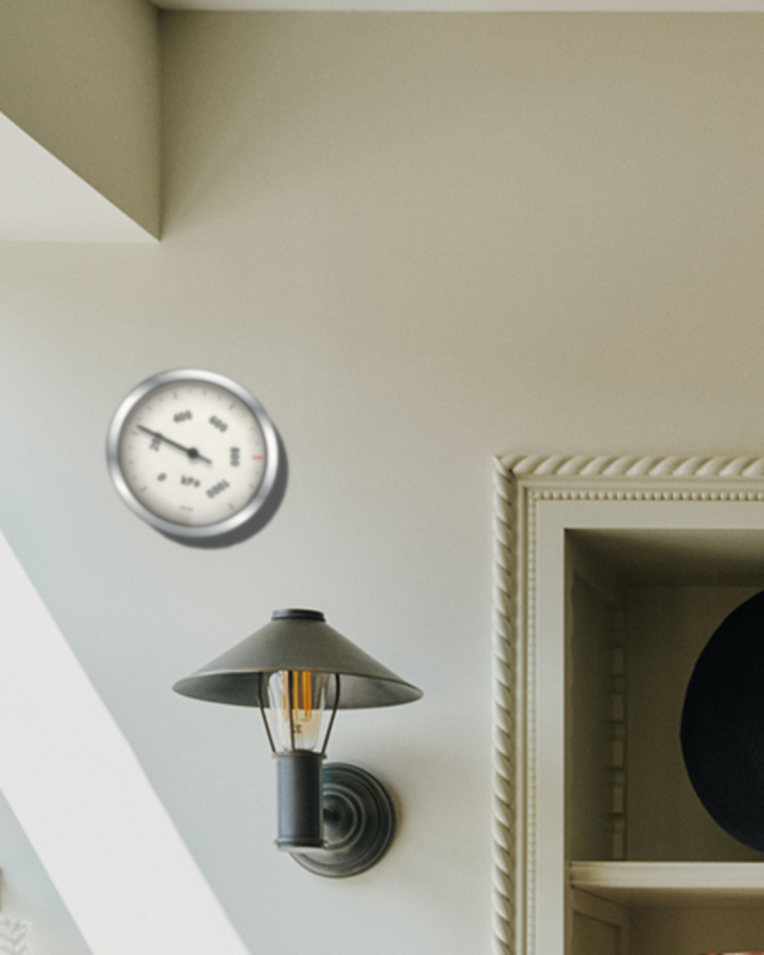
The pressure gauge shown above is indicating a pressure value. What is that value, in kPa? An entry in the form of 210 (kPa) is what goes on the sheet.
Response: 225 (kPa)
